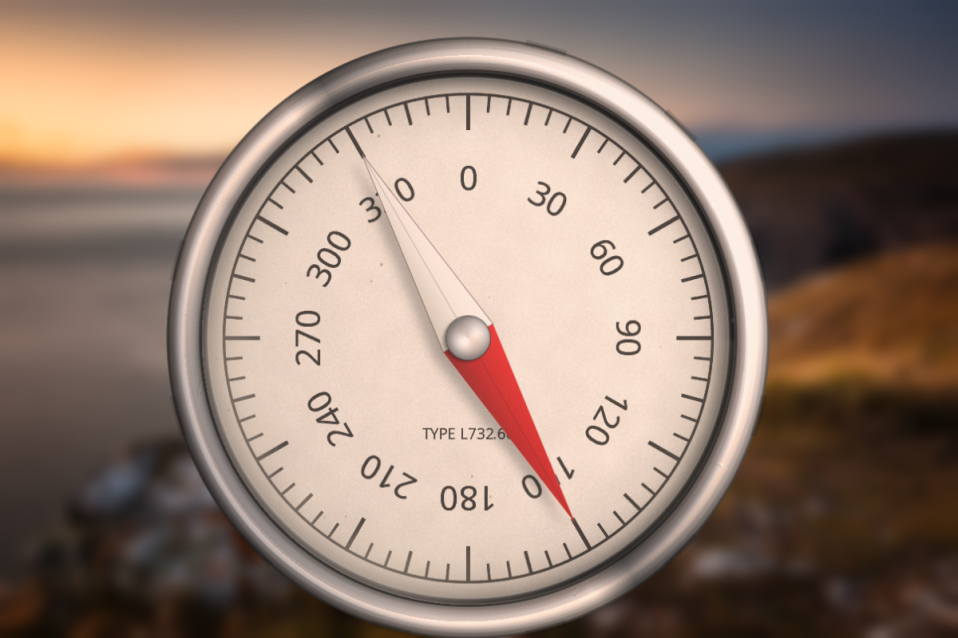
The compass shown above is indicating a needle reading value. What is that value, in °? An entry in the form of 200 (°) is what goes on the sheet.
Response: 150 (°)
